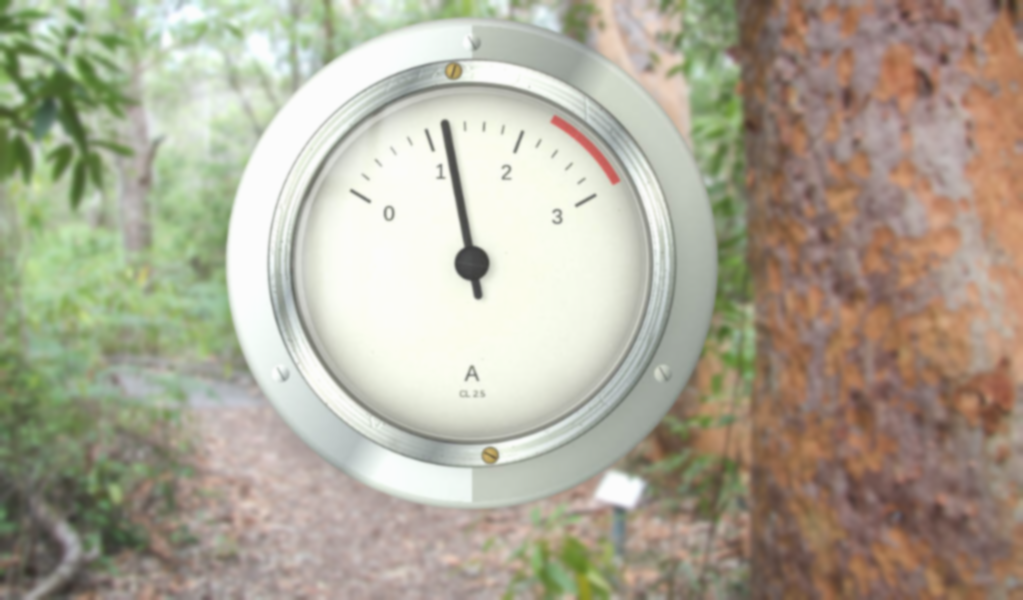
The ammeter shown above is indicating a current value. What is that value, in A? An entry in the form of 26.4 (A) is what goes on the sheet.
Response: 1.2 (A)
